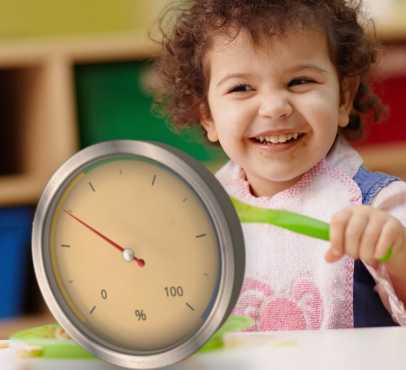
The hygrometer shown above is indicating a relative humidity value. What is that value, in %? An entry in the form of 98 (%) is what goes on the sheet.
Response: 30 (%)
